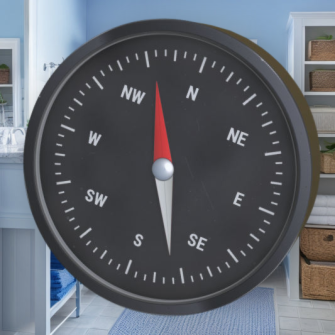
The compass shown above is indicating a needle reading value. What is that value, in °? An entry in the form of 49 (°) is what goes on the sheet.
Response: 335 (°)
